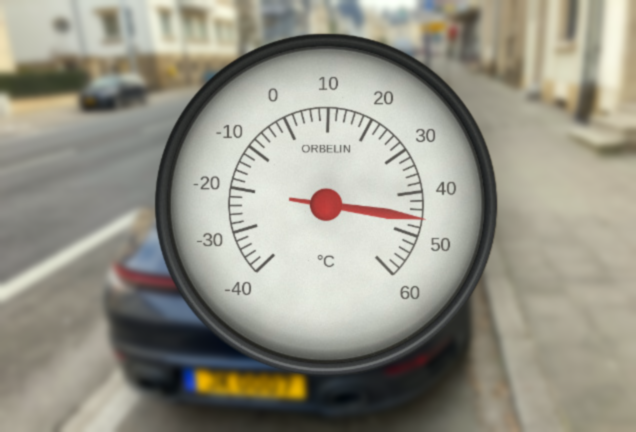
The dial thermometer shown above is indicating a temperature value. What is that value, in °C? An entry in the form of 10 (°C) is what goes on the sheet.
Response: 46 (°C)
